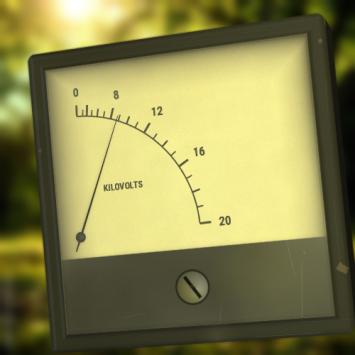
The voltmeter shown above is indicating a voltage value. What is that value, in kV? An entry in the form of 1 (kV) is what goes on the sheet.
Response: 9 (kV)
